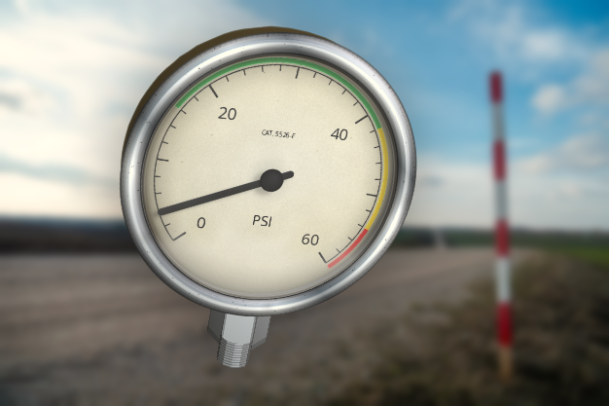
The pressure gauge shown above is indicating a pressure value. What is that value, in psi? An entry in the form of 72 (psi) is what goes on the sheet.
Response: 4 (psi)
